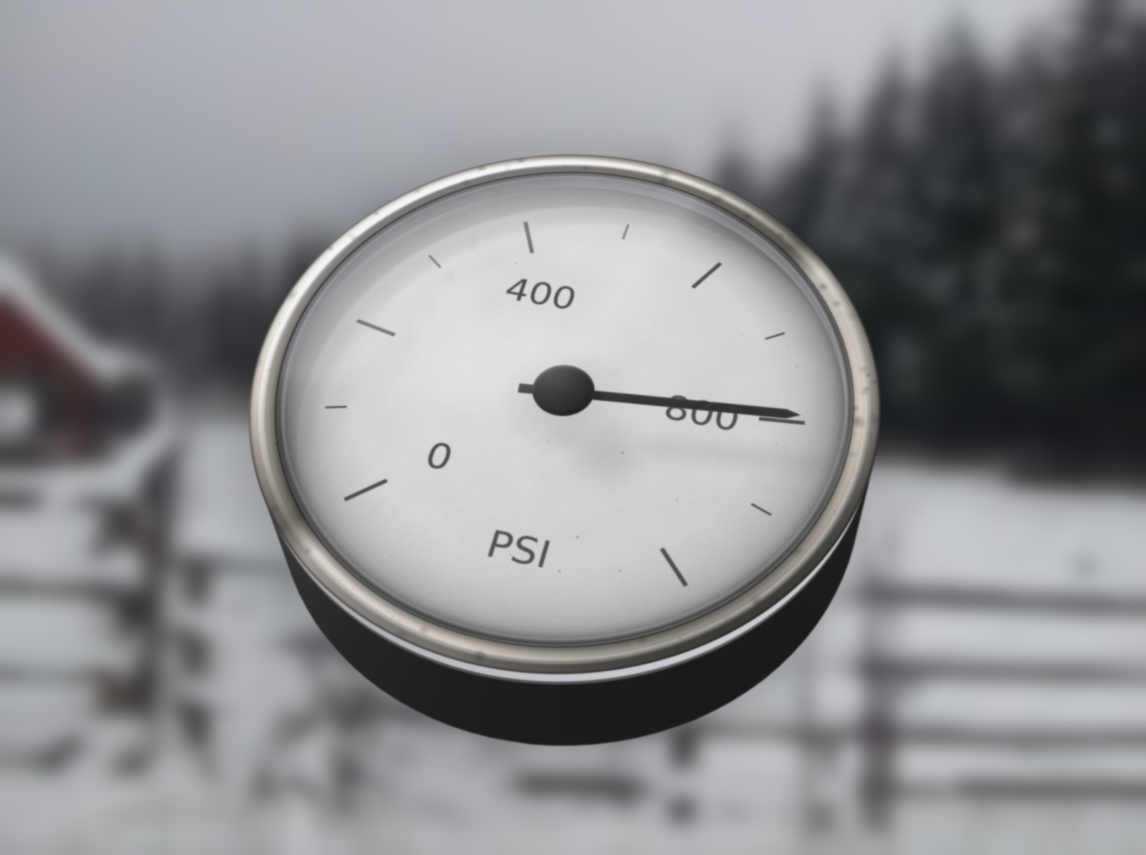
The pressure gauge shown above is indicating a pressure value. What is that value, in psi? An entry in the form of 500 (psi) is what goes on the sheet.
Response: 800 (psi)
